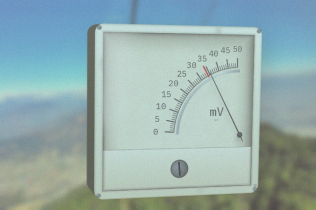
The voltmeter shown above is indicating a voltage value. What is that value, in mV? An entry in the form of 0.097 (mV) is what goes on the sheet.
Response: 35 (mV)
